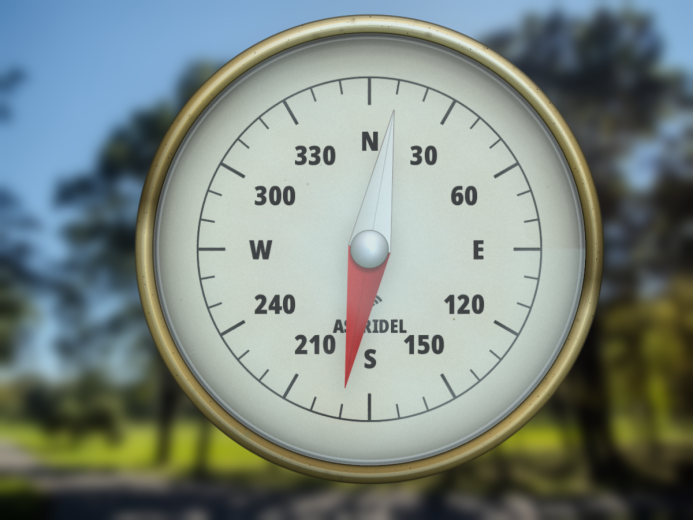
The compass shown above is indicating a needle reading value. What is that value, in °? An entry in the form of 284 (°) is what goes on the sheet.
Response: 190 (°)
